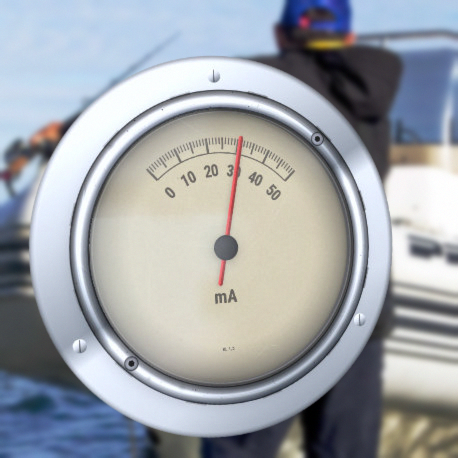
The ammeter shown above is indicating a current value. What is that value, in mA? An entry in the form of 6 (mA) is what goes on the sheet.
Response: 30 (mA)
